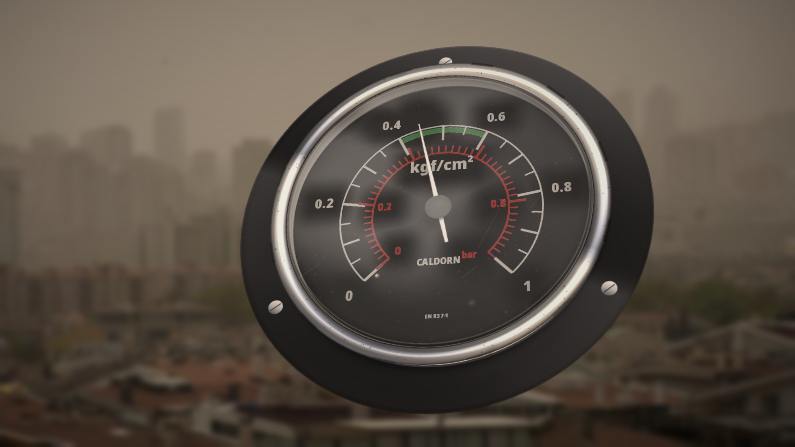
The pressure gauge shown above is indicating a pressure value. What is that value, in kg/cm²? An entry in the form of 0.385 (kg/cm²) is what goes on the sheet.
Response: 0.45 (kg/cm²)
